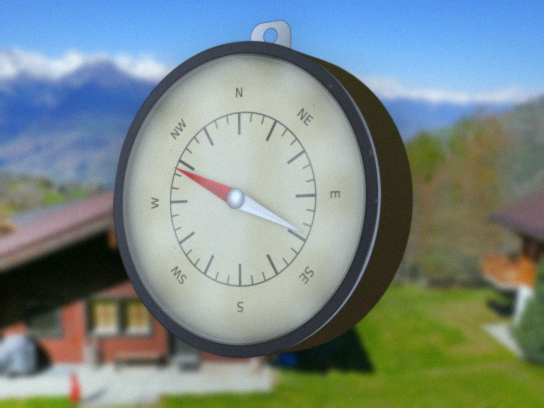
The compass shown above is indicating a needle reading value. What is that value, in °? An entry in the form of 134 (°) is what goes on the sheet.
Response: 295 (°)
